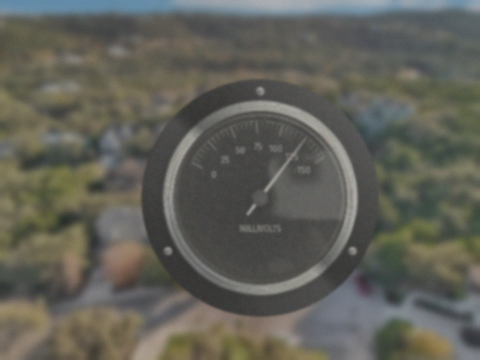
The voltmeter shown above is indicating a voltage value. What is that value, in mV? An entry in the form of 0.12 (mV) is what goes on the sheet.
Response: 125 (mV)
